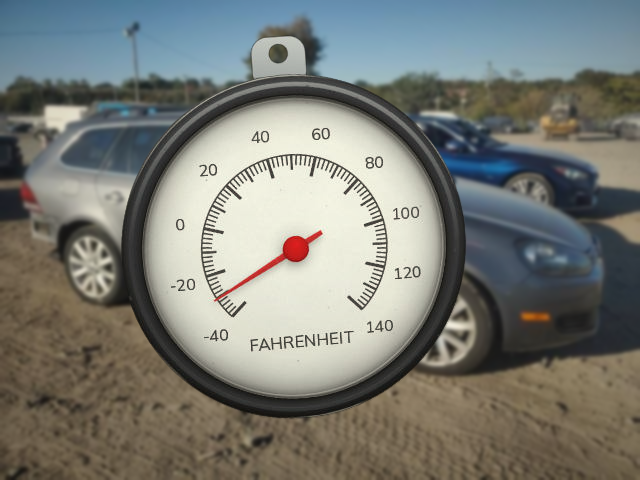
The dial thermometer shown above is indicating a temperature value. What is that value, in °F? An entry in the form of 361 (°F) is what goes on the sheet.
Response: -30 (°F)
